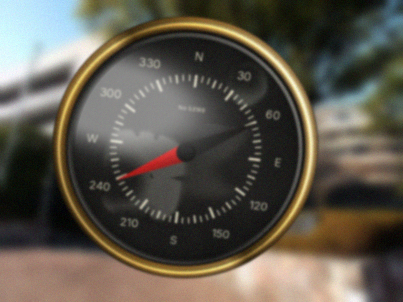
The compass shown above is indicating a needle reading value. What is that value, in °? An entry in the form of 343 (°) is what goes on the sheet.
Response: 240 (°)
